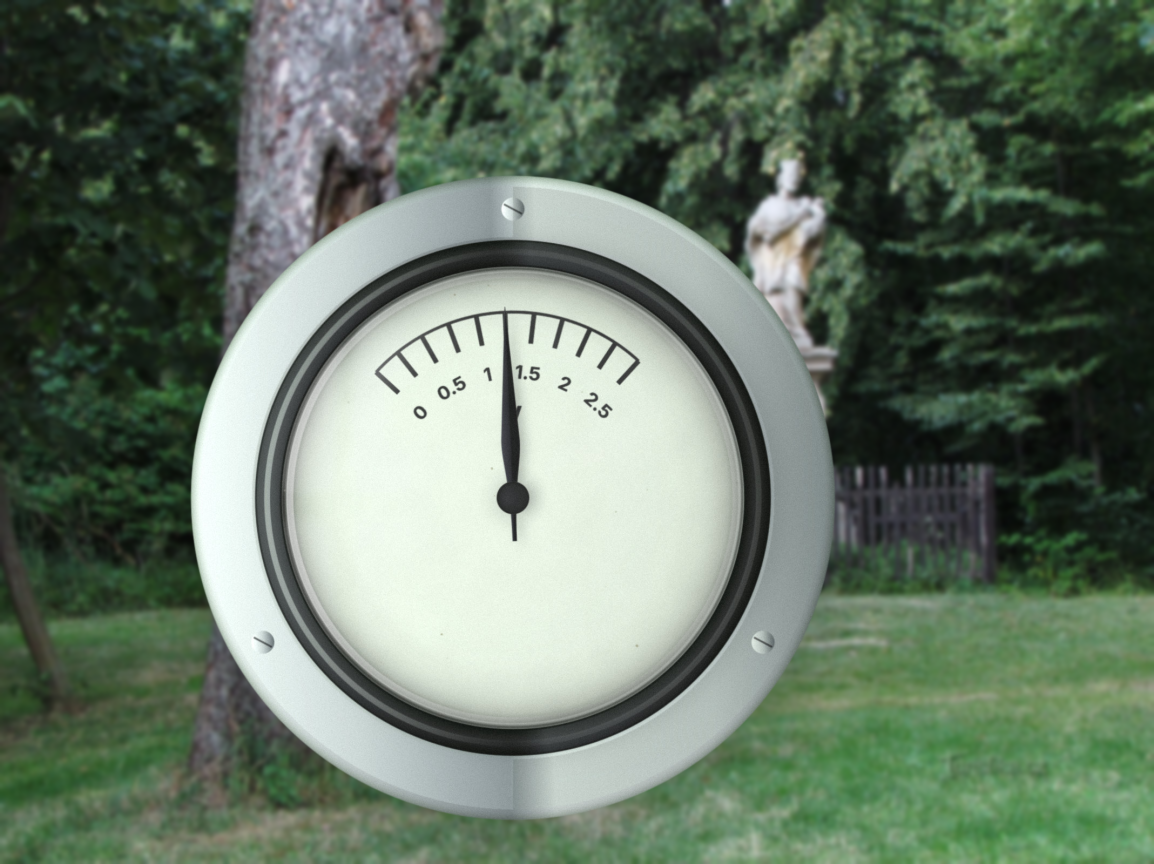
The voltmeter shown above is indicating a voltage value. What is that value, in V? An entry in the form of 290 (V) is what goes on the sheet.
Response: 1.25 (V)
